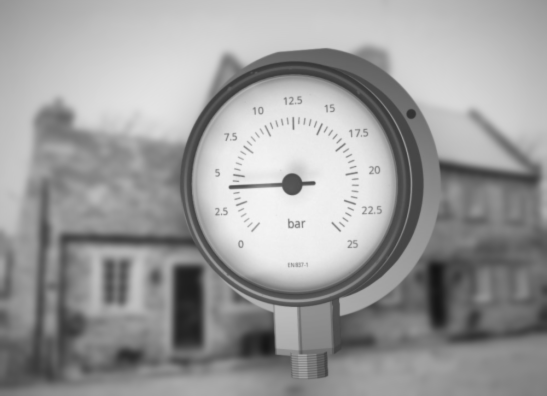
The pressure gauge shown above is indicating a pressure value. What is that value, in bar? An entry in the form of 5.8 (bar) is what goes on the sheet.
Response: 4 (bar)
